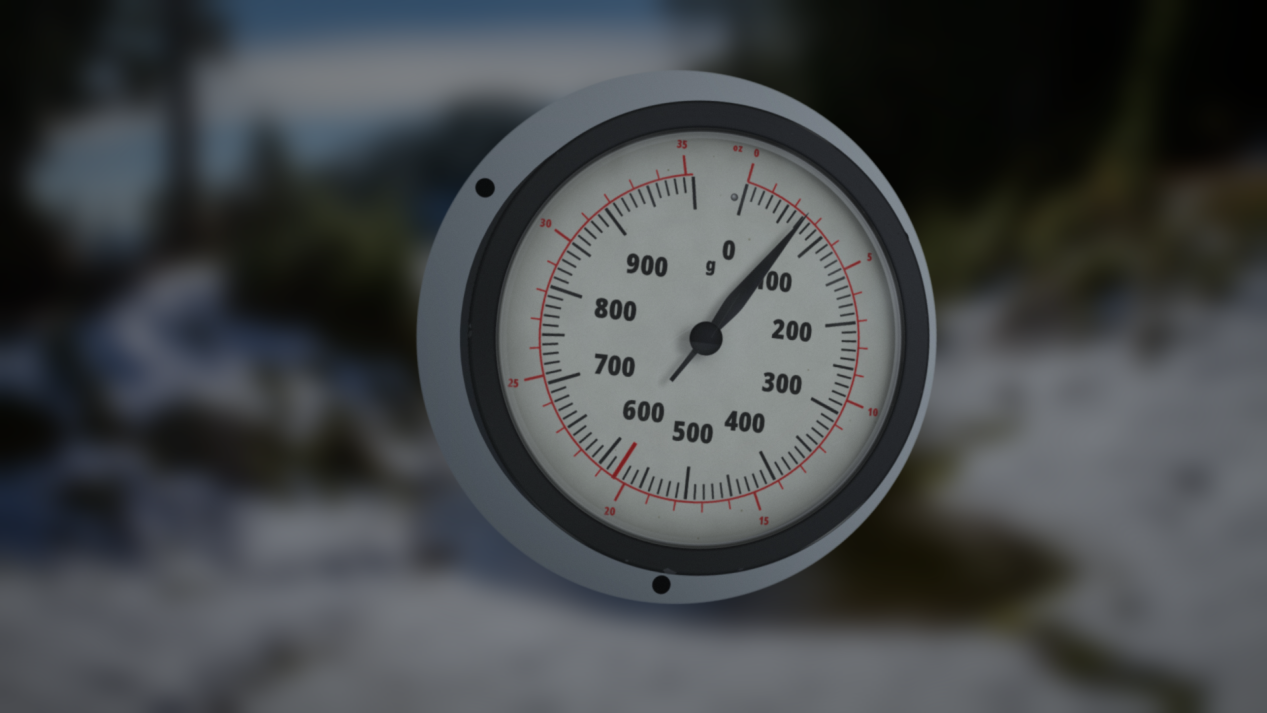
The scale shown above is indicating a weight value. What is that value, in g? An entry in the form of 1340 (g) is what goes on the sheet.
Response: 70 (g)
